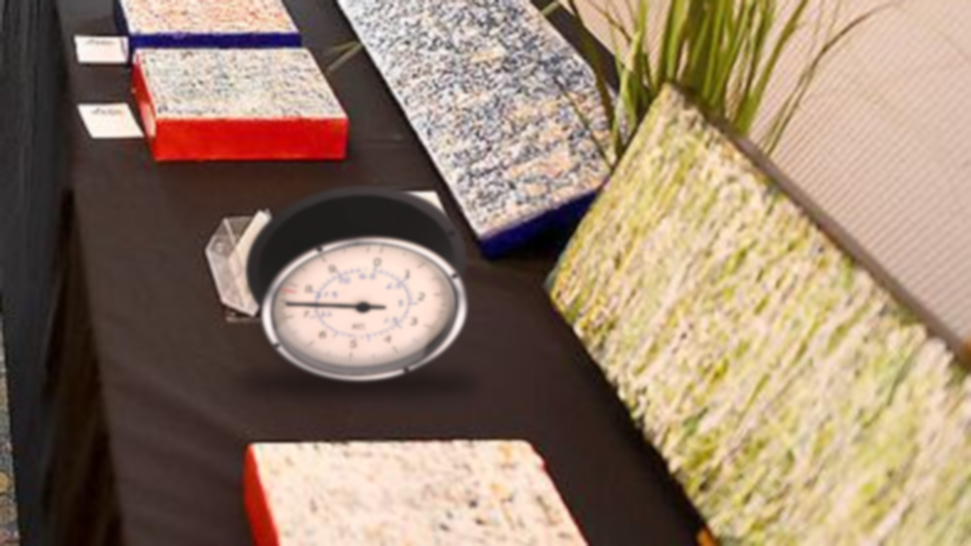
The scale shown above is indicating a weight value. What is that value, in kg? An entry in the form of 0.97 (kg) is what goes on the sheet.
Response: 7.5 (kg)
